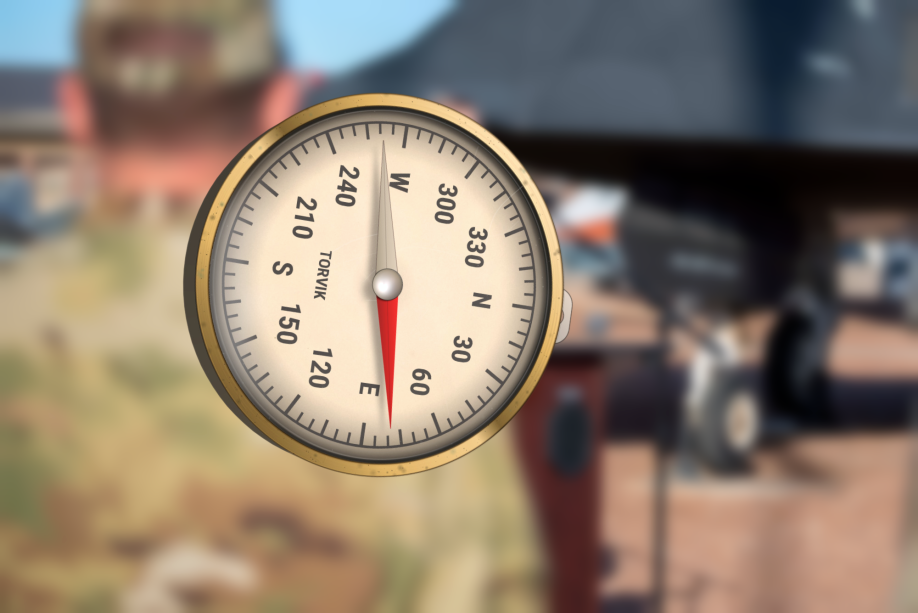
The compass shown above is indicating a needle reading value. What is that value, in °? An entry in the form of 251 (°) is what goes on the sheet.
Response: 80 (°)
